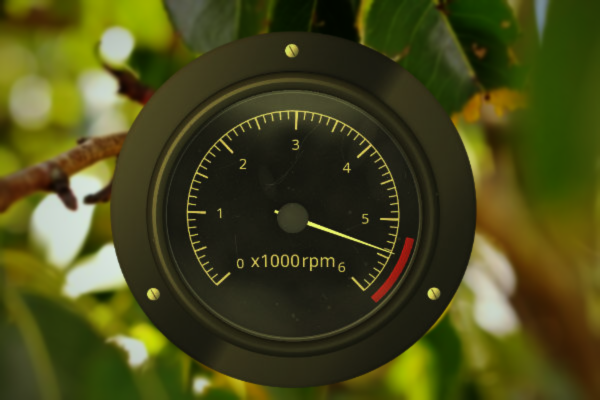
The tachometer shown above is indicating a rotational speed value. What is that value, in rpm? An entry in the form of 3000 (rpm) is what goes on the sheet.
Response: 5400 (rpm)
